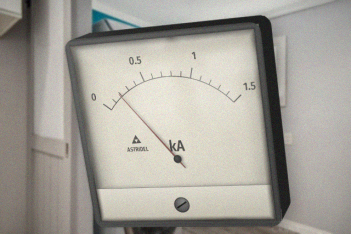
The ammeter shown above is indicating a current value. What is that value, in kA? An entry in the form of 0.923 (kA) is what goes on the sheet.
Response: 0.2 (kA)
